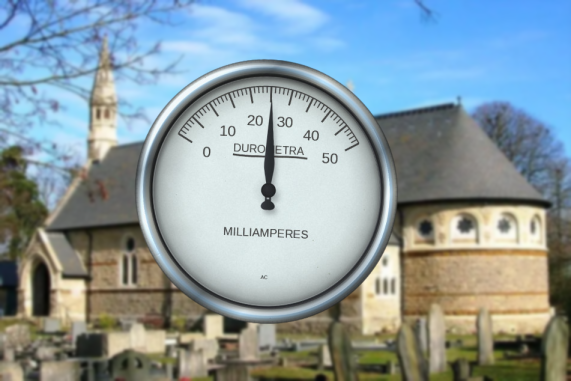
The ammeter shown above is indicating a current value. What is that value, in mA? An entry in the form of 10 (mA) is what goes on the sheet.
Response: 25 (mA)
